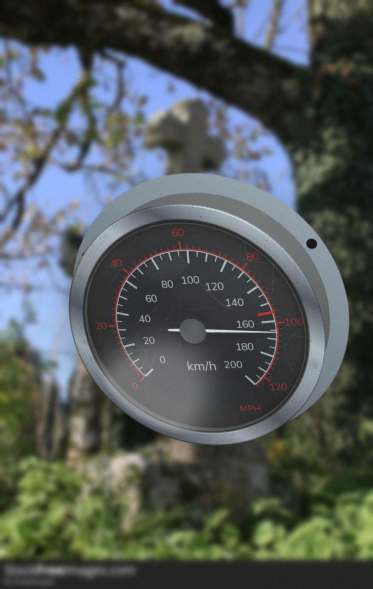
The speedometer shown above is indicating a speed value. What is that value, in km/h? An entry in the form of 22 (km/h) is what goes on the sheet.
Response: 165 (km/h)
